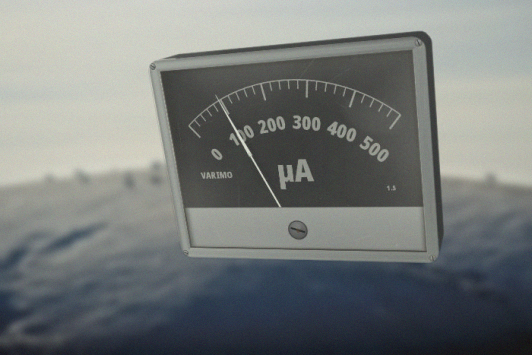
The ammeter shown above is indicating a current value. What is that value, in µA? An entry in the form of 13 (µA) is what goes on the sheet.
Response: 100 (µA)
